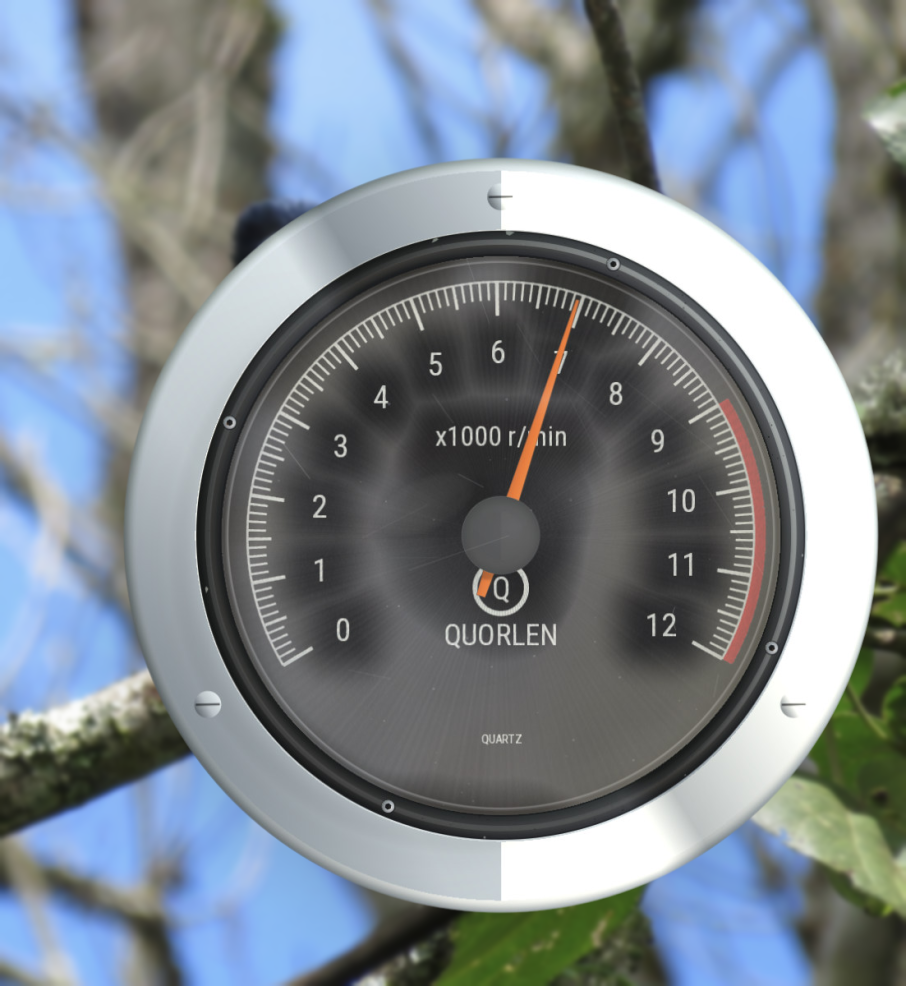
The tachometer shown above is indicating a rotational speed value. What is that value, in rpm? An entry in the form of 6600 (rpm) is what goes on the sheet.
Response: 6950 (rpm)
